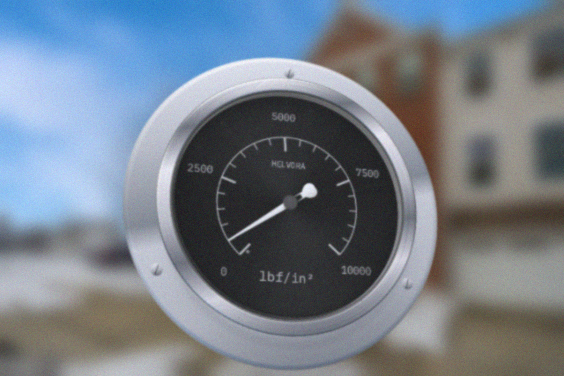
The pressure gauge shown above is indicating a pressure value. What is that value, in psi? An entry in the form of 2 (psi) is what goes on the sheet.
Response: 500 (psi)
